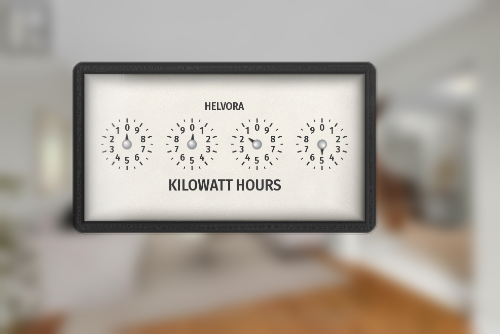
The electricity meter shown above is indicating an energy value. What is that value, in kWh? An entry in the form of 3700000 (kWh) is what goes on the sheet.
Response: 15 (kWh)
